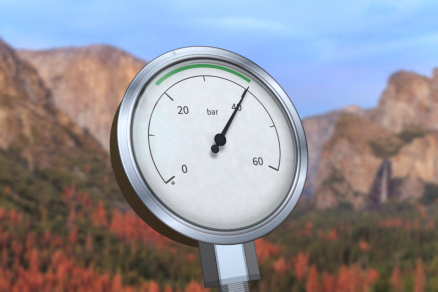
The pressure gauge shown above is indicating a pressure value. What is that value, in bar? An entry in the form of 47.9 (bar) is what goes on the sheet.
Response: 40 (bar)
